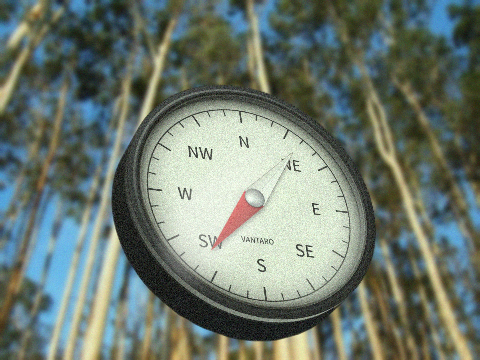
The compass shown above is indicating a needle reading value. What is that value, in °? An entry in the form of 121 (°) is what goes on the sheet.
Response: 220 (°)
